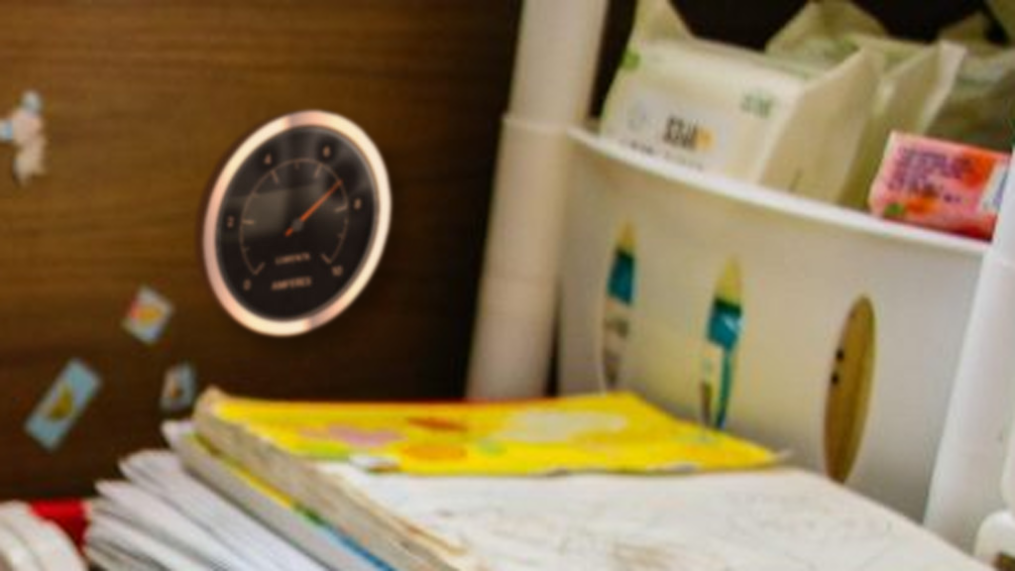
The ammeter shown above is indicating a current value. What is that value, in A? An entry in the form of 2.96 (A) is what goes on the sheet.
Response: 7 (A)
